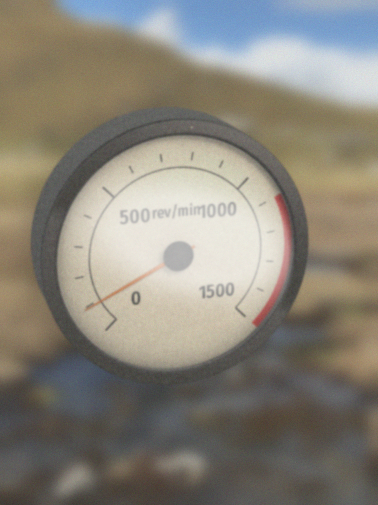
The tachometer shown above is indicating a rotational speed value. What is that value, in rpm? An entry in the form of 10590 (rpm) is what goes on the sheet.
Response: 100 (rpm)
